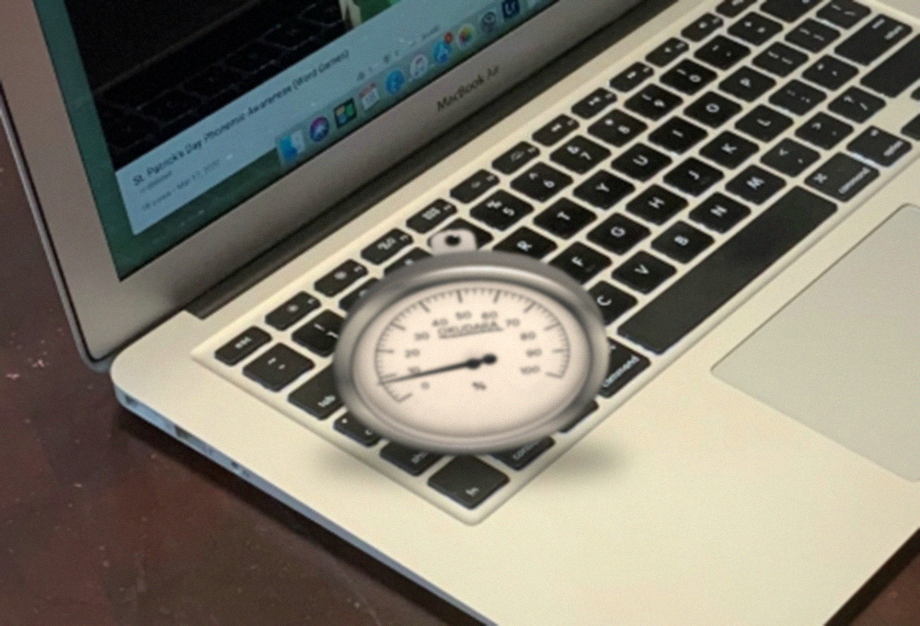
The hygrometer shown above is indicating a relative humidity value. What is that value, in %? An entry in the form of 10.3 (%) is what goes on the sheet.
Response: 10 (%)
